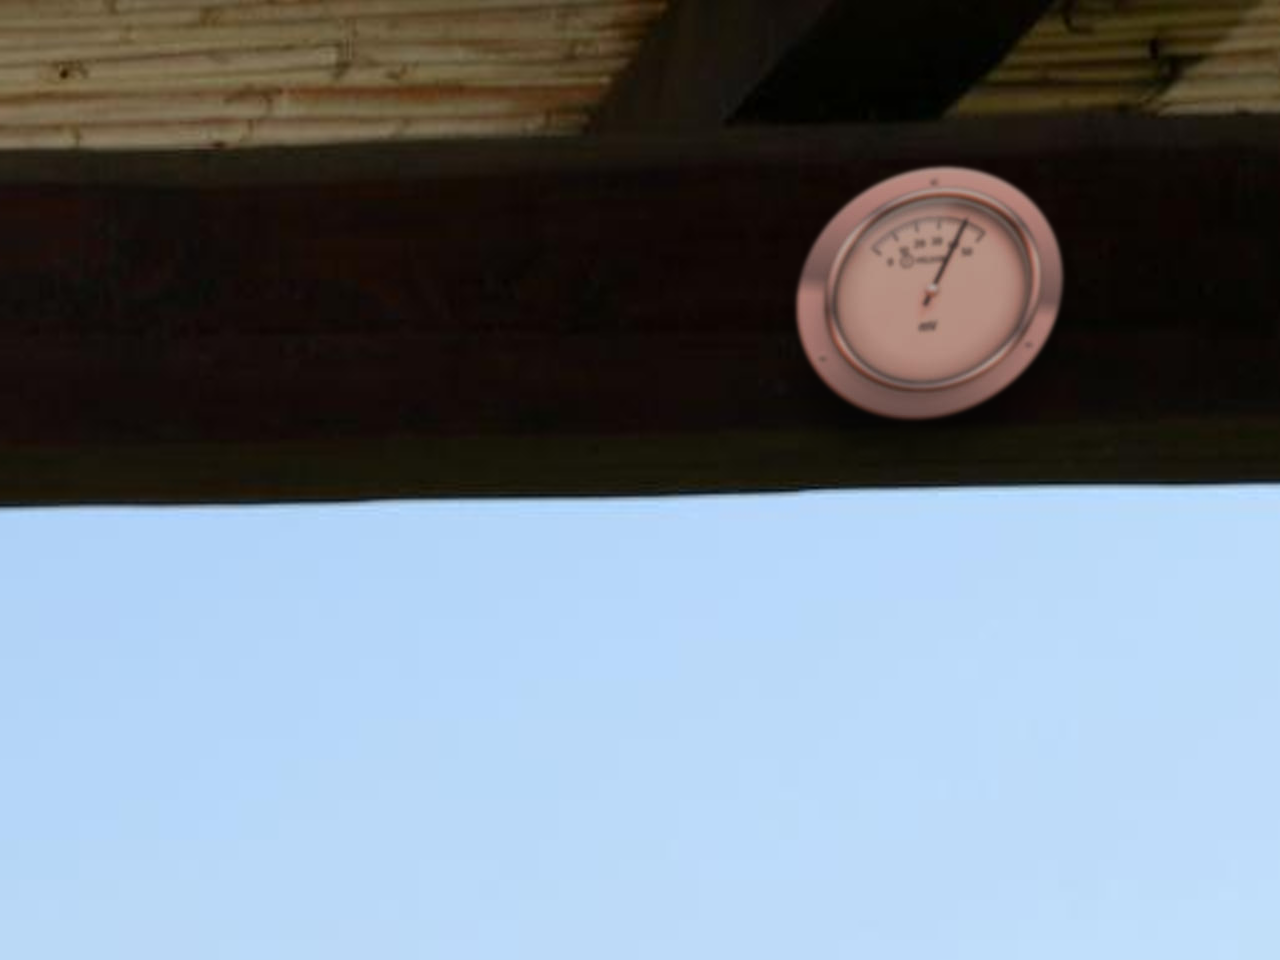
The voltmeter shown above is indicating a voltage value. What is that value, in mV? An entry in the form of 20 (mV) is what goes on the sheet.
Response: 40 (mV)
